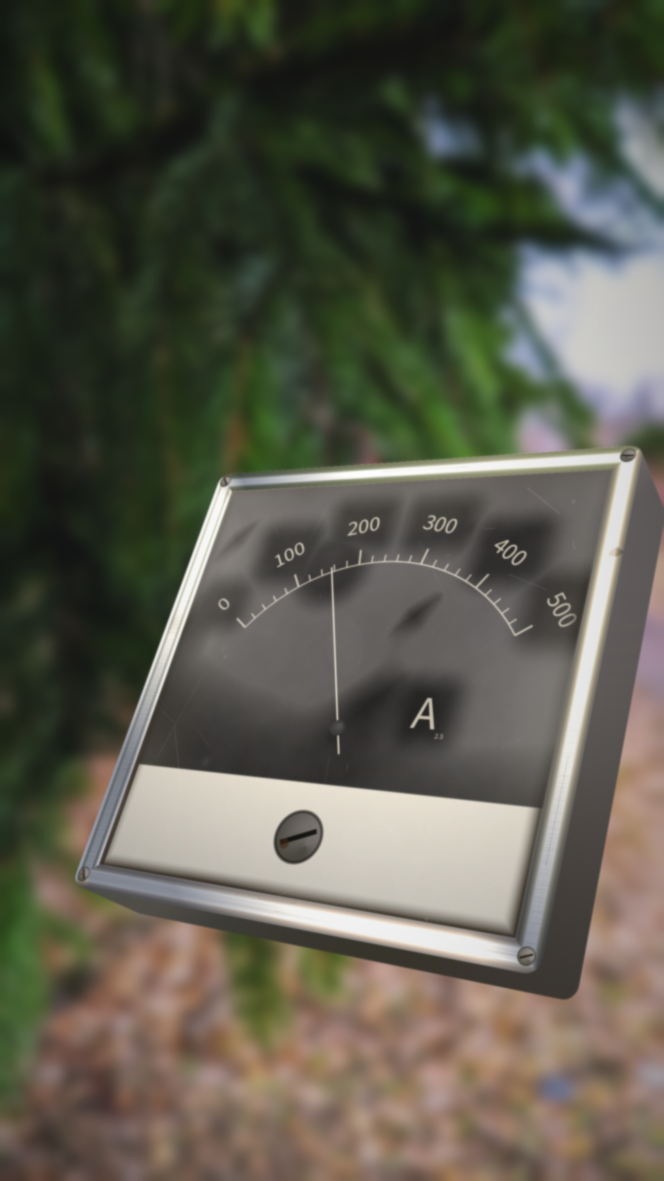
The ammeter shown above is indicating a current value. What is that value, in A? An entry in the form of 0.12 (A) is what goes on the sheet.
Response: 160 (A)
